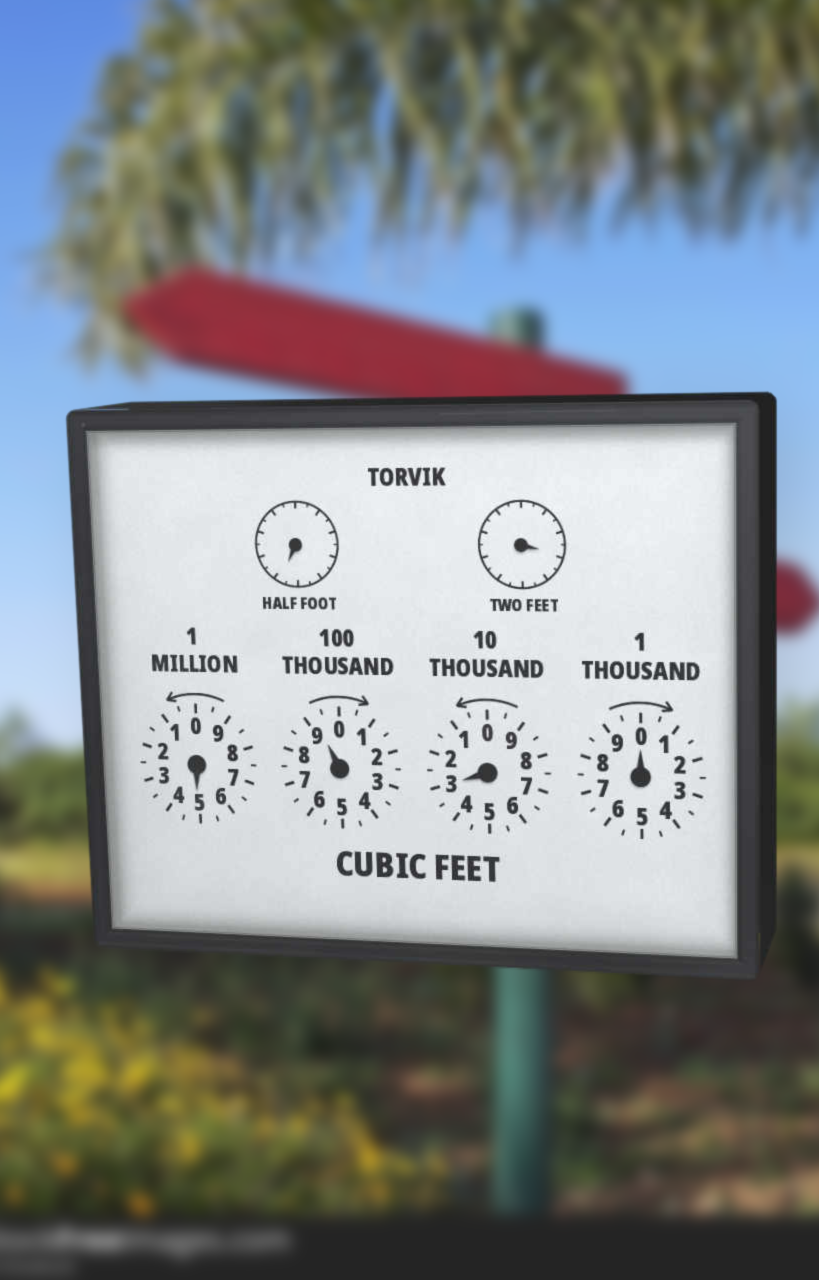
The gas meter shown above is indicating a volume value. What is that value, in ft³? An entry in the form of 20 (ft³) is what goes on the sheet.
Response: 493000 (ft³)
